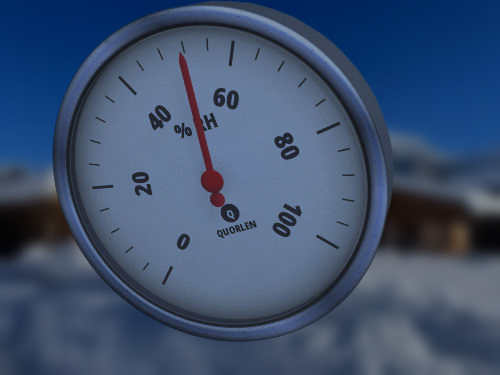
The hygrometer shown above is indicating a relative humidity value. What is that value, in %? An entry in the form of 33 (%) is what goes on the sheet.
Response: 52 (%)
